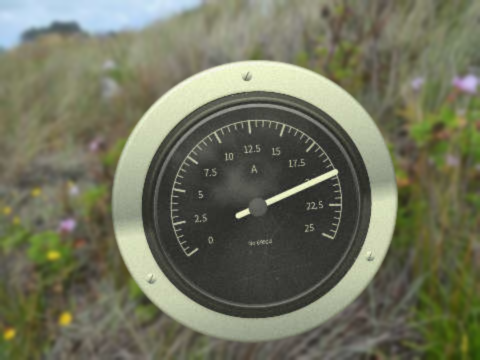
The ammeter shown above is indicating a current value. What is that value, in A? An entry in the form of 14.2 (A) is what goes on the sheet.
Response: 20 (A)
